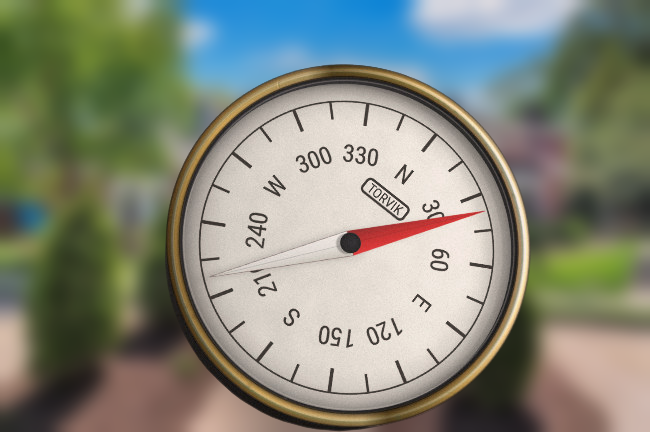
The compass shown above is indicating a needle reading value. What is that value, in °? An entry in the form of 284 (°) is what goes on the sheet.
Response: 37.5 (°)
